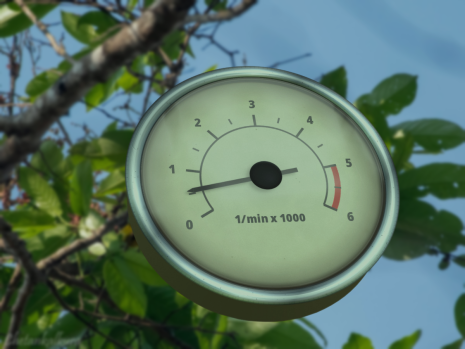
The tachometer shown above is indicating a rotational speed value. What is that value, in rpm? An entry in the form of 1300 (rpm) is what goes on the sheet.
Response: 500 (rpm)
